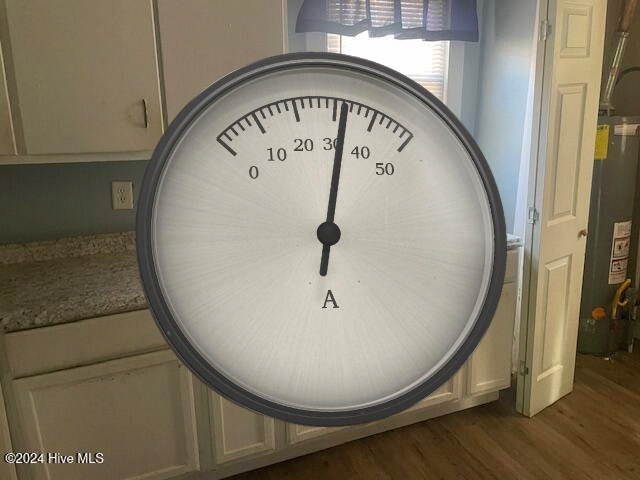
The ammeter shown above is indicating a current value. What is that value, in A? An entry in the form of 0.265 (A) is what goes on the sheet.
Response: 32 (A)
